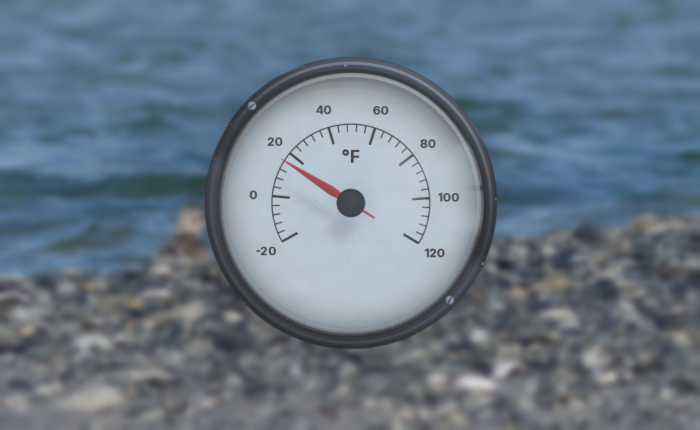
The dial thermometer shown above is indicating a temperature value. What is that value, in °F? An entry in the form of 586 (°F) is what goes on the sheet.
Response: 16 (°F)
